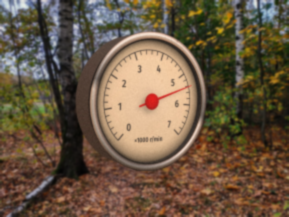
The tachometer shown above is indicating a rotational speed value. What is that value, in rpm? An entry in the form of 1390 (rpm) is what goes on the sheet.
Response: 5400 (rpm)
